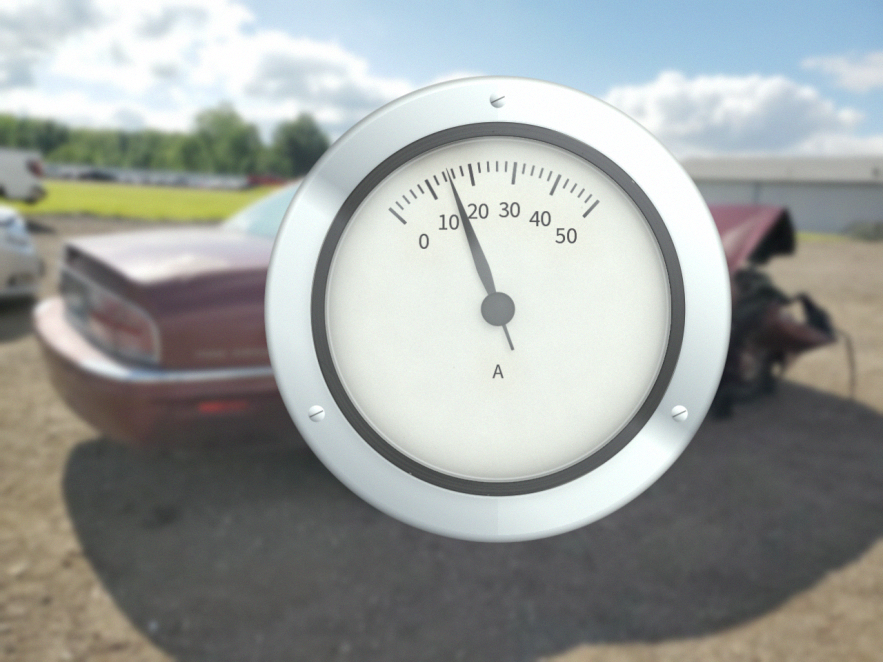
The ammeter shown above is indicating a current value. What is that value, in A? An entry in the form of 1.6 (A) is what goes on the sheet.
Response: 15 (A)
